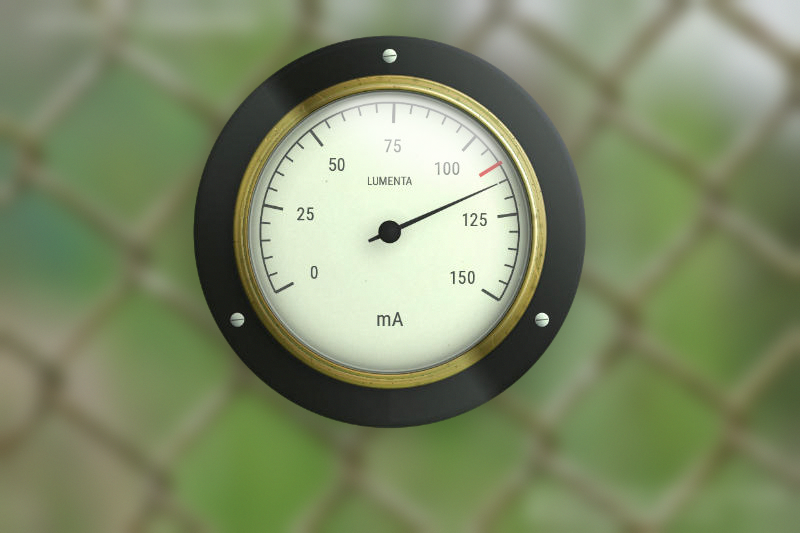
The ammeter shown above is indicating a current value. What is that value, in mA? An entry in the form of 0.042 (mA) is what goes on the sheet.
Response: 115 (mA)
